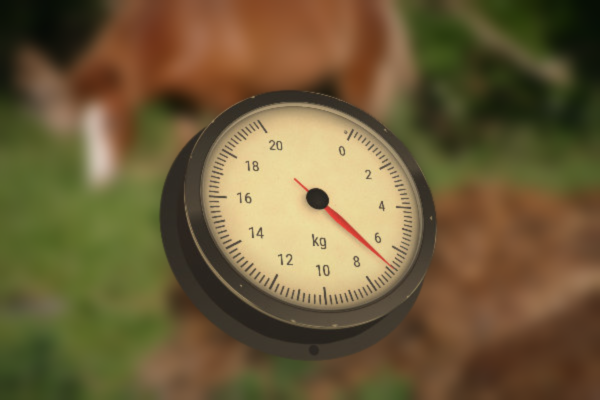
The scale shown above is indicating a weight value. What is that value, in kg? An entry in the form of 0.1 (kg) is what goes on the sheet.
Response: 7 (kg)
